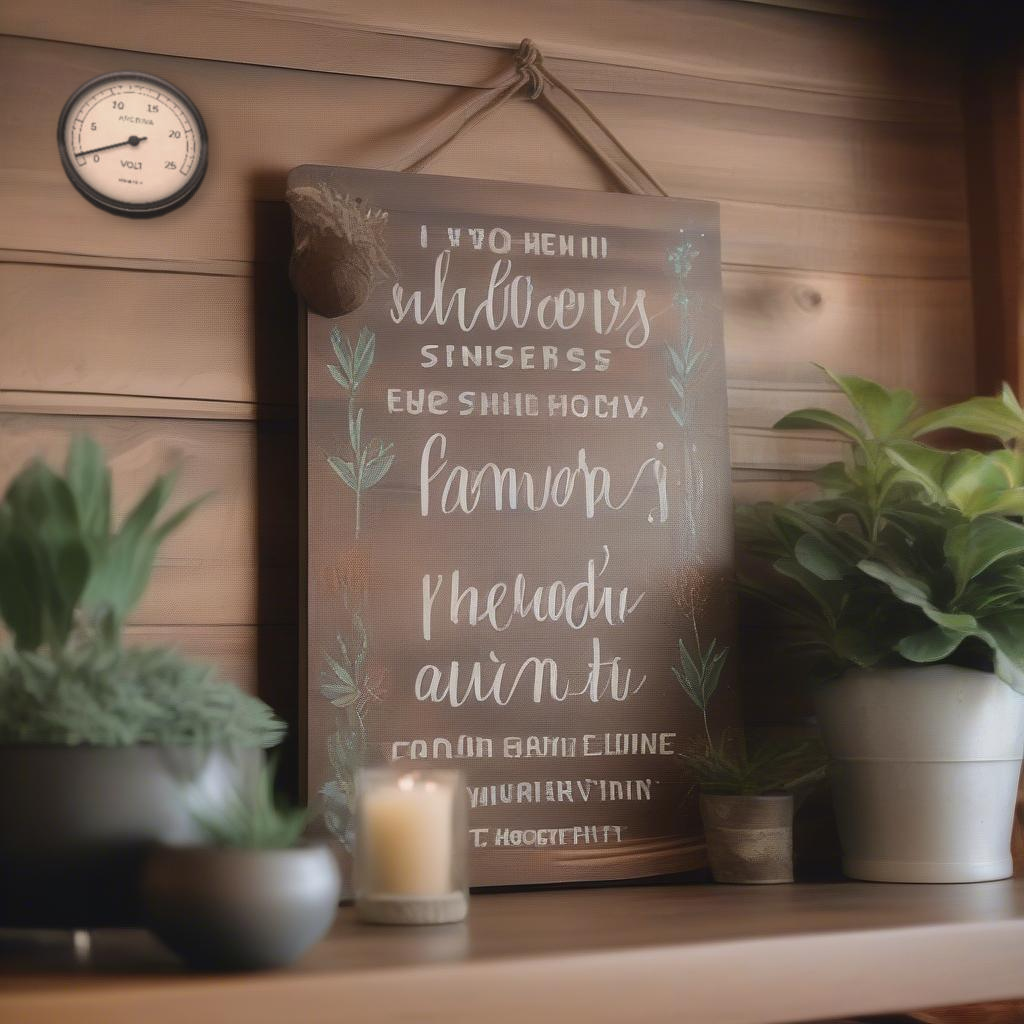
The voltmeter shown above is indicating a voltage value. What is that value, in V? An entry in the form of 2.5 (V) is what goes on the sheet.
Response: 1 (V)
